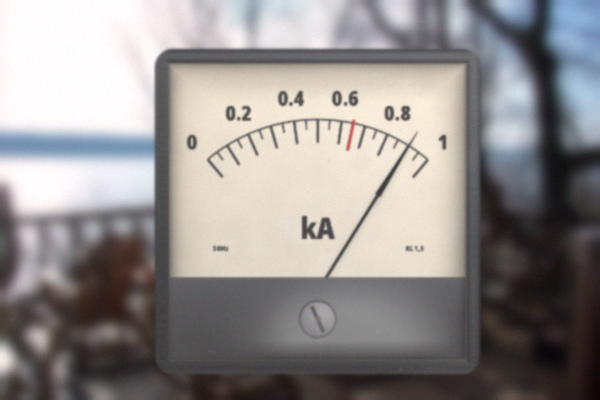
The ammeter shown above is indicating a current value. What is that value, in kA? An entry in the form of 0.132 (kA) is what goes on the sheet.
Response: 0.9 (kA)
